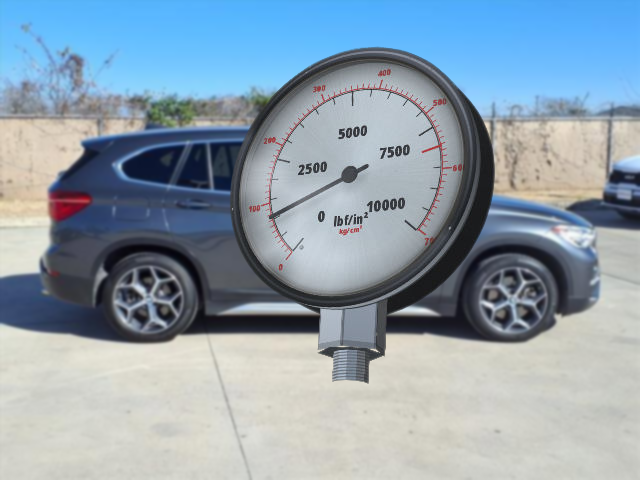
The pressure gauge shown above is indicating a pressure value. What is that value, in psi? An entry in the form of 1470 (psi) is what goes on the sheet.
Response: 1000 (psi)
